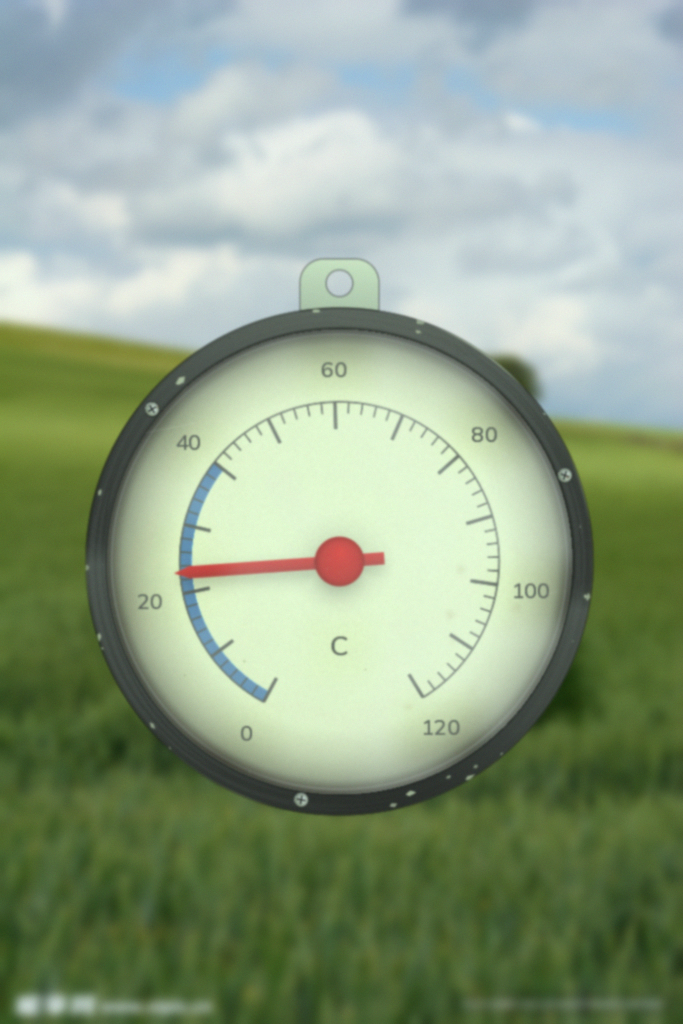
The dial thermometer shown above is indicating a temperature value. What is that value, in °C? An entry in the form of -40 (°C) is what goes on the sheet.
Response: 23 (°C)
